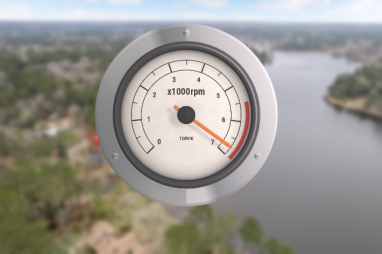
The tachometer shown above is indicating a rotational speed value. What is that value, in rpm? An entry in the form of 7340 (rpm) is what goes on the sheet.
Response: 6750 (rpm)
